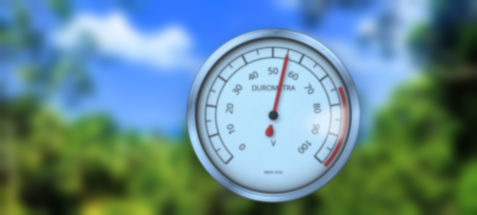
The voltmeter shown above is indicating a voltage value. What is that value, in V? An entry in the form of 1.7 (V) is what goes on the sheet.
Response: 55 (V)
